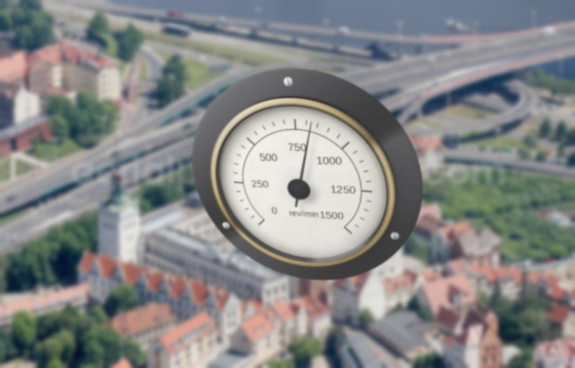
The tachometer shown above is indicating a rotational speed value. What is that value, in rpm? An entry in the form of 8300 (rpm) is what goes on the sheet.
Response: 825 (rpm)
